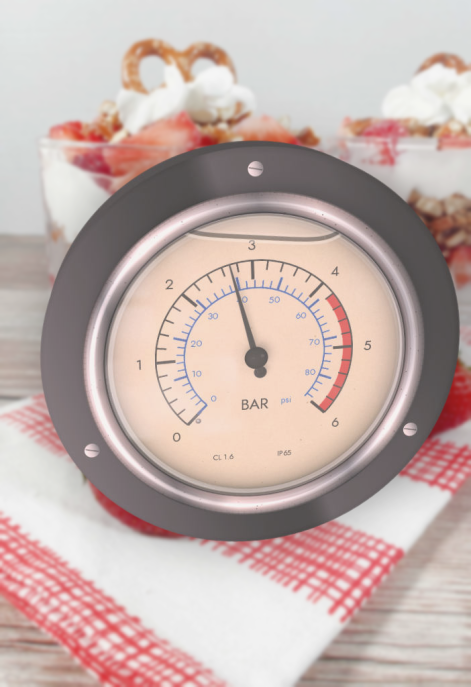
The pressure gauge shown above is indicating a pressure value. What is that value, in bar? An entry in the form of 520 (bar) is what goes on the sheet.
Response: 2.7 (bar)
